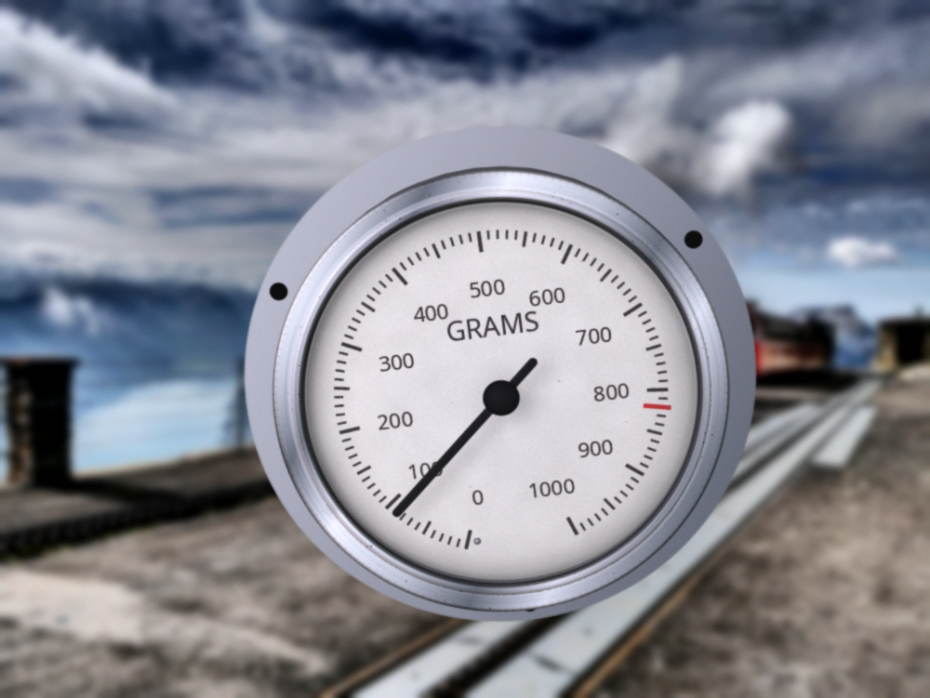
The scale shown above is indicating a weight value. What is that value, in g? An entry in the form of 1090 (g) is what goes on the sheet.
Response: 90 (g)
